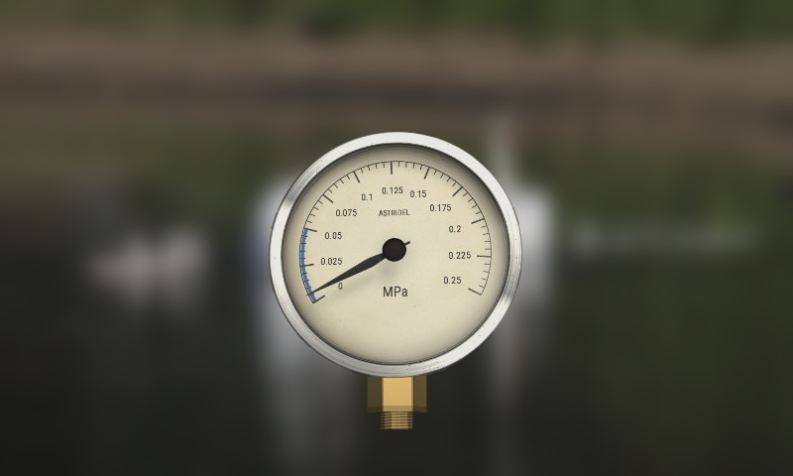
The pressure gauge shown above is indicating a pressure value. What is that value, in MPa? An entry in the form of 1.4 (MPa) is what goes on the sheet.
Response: 0.005 (MPa)
